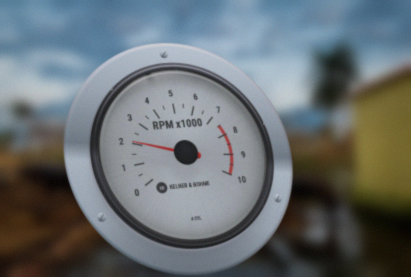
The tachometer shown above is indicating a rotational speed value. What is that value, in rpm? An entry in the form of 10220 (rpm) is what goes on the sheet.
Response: 2000 (rpm)
